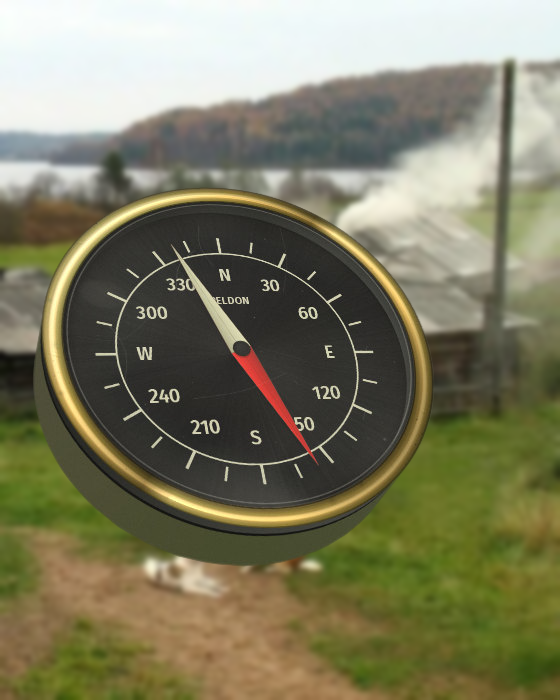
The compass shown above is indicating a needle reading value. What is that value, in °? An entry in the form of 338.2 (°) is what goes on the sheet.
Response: 157.5 (°)
